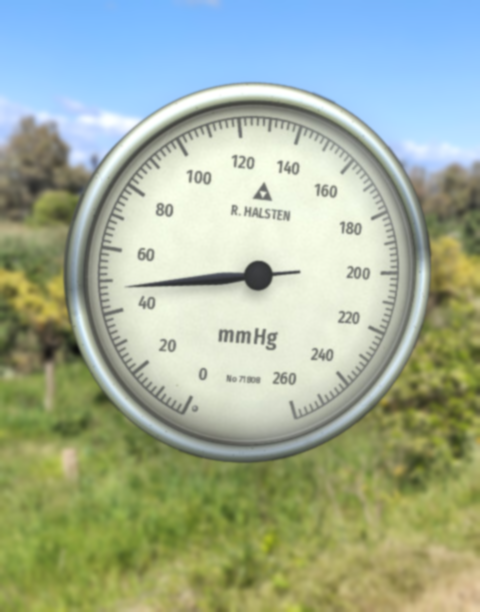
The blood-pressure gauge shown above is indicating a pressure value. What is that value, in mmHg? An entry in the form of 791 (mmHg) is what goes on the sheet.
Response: 48 (mmHg)
